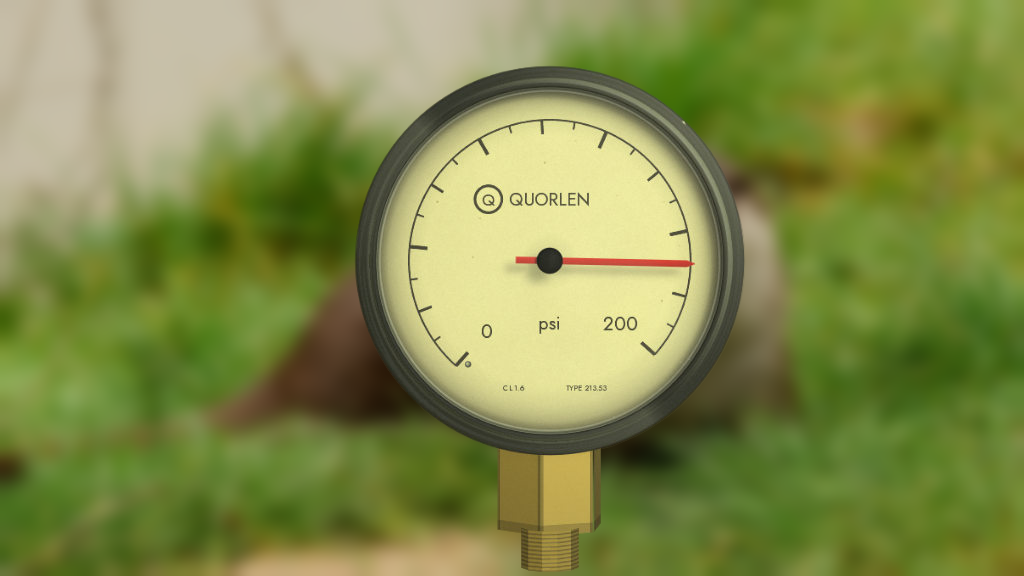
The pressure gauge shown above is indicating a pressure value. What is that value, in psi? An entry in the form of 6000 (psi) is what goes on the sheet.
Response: 170 (psi)
